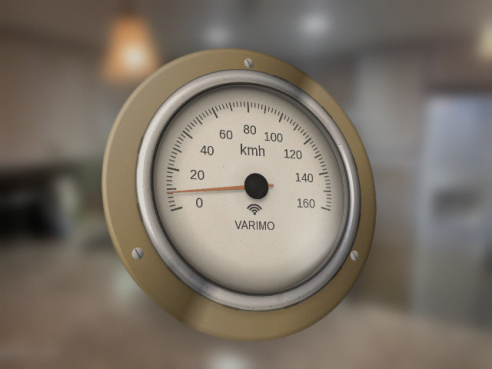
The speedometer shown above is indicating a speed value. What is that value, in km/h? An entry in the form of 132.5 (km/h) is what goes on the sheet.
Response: 8 (km/h)
